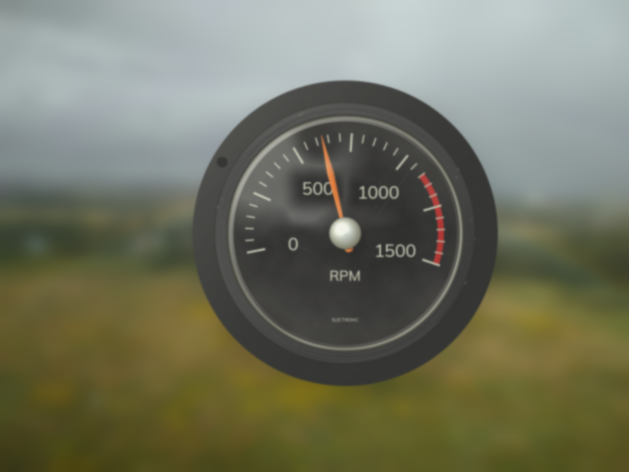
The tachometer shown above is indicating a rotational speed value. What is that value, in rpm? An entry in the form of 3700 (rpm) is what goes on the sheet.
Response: 625 (rpm)
